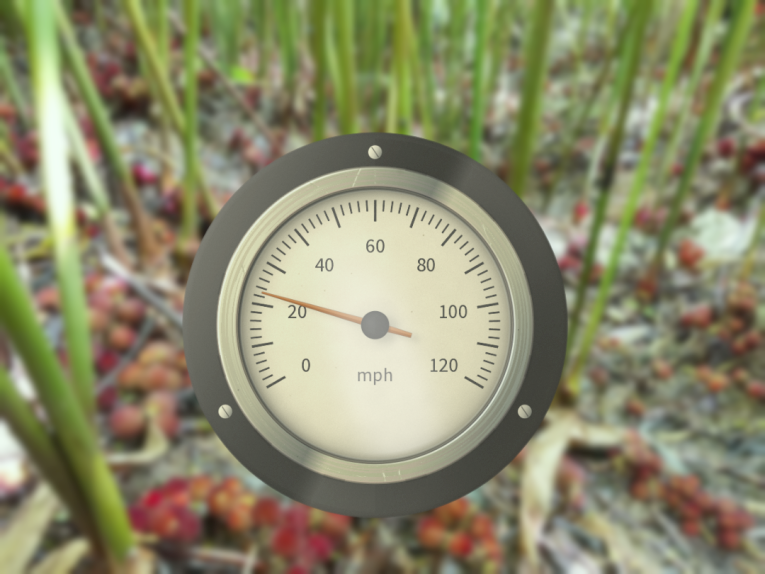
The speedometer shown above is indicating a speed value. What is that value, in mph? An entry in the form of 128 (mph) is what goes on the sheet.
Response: 23 (mph)
